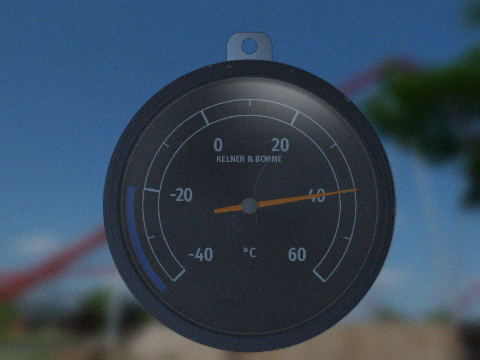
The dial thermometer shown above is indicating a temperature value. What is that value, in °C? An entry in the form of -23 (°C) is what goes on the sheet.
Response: 40 (°C)
